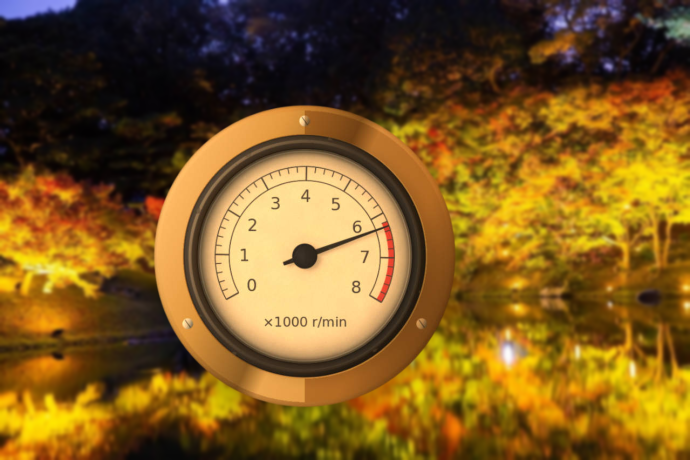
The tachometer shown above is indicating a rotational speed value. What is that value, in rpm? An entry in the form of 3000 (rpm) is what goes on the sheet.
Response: 6300 (rpm)
